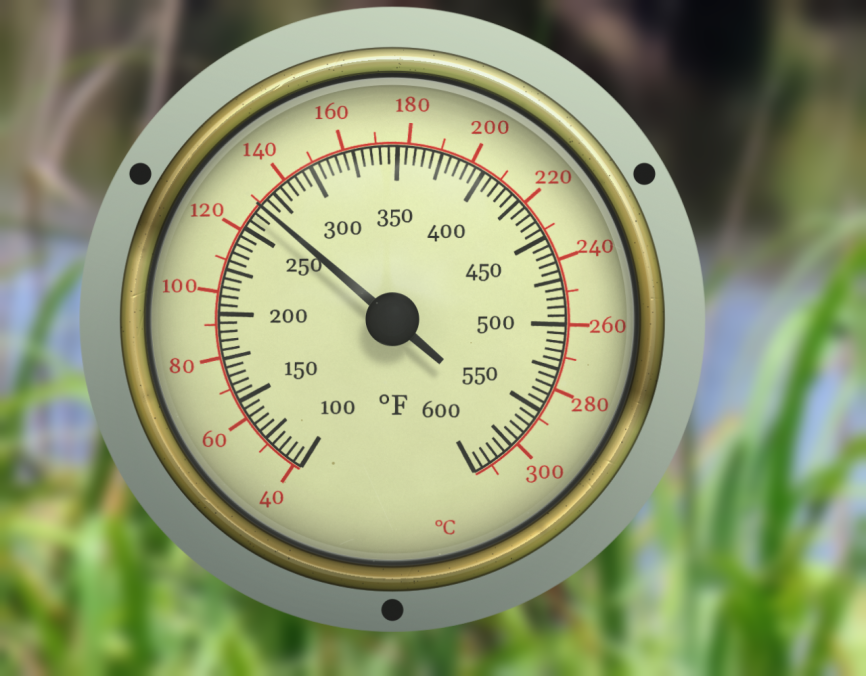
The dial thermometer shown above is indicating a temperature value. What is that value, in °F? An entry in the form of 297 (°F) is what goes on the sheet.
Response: 265 (°F)
